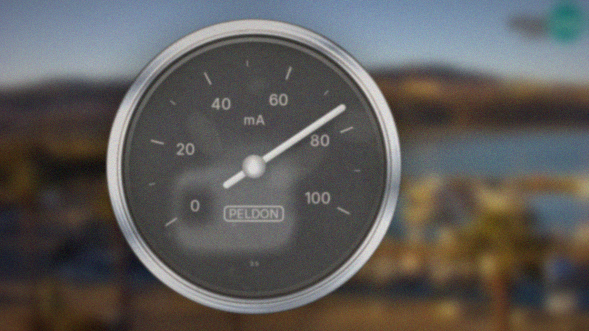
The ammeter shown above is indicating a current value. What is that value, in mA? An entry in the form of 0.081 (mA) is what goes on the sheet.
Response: 75 (mA)
